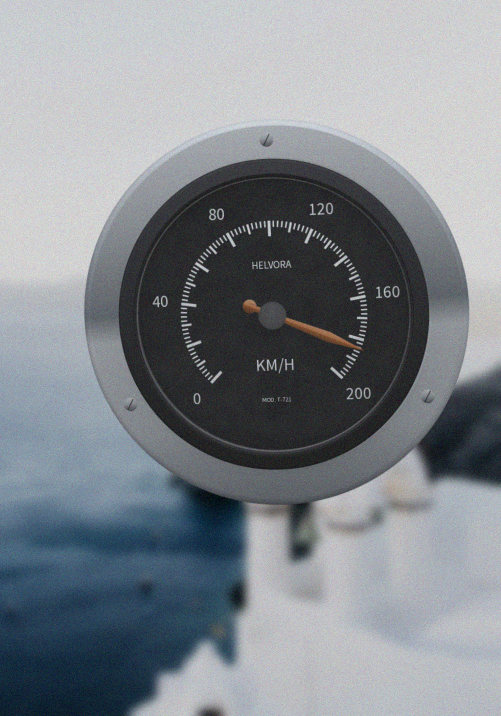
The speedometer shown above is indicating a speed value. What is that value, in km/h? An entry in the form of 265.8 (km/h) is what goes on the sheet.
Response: 184 (km/h)
